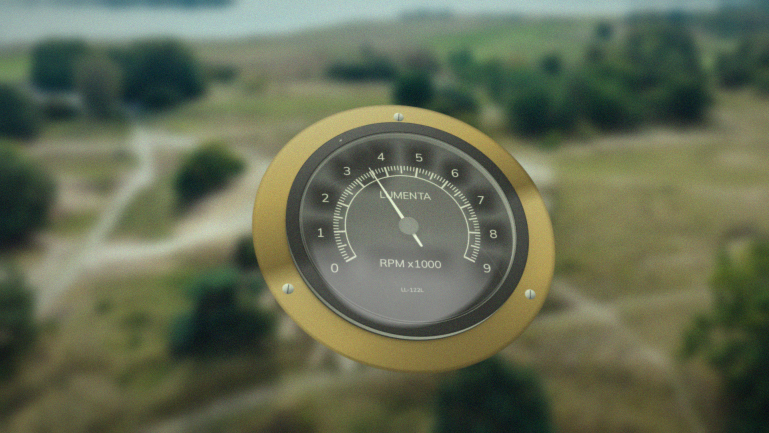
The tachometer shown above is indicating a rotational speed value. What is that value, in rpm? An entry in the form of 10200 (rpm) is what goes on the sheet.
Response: 3500 (rpm)
